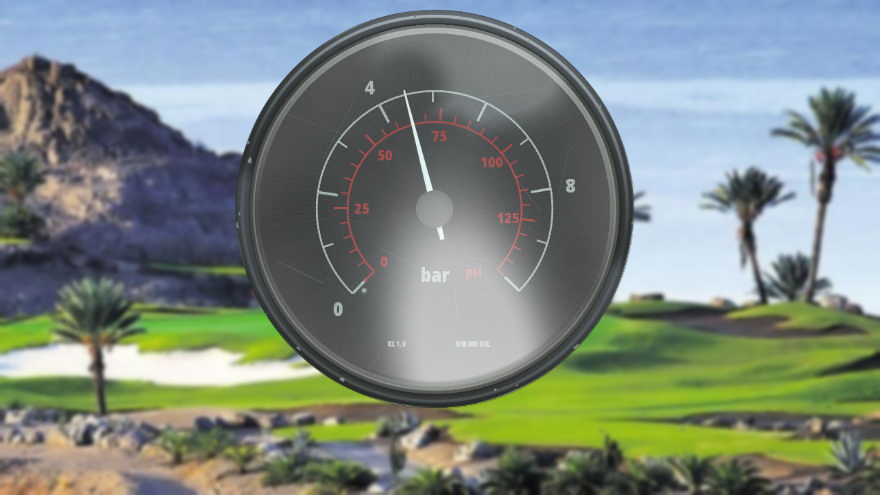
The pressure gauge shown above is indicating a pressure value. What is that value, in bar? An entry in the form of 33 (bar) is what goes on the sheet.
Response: 4.5 (bar)
